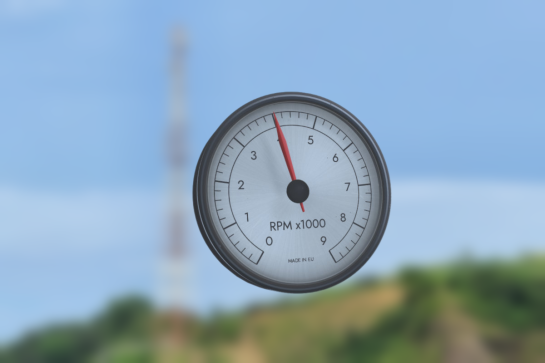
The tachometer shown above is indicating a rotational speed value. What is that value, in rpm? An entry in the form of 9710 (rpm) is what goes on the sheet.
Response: 4000 (rpm)
